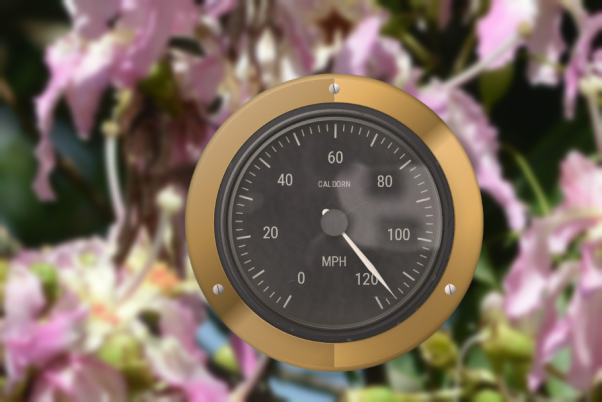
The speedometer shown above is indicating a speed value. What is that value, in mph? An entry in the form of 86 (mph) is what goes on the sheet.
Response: 116 (mph)
